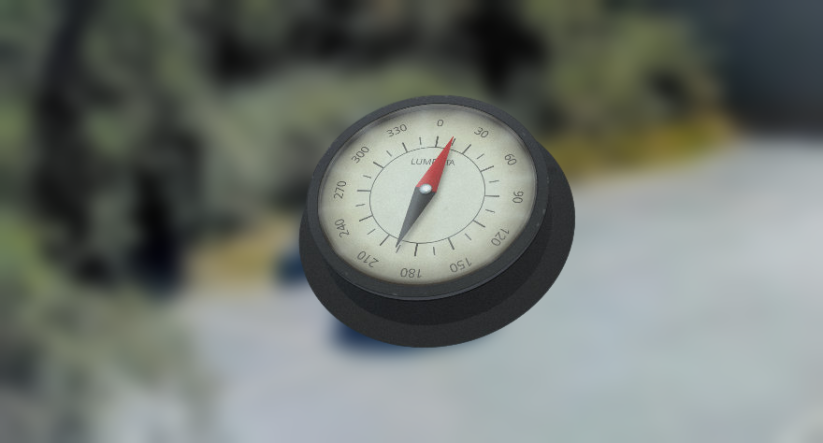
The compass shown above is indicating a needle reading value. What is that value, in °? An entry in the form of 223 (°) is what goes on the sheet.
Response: 15 (°)
